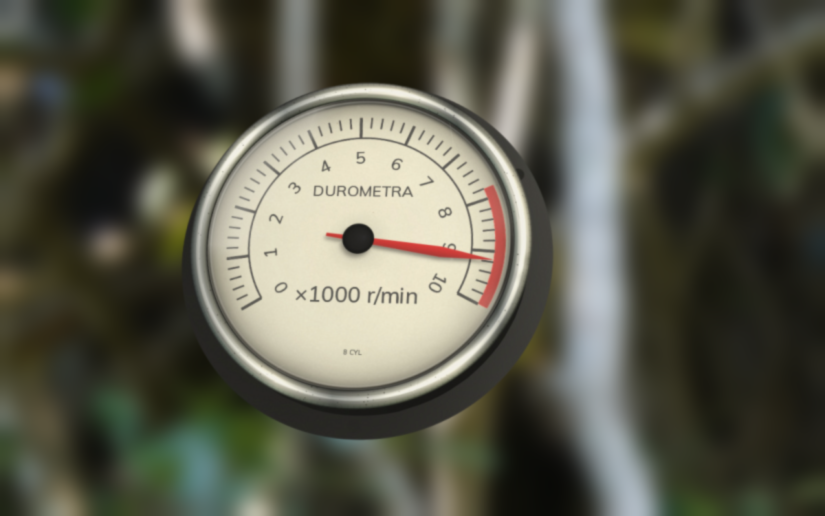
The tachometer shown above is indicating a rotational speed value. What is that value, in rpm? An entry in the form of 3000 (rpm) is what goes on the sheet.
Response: 9200 (rpm)
